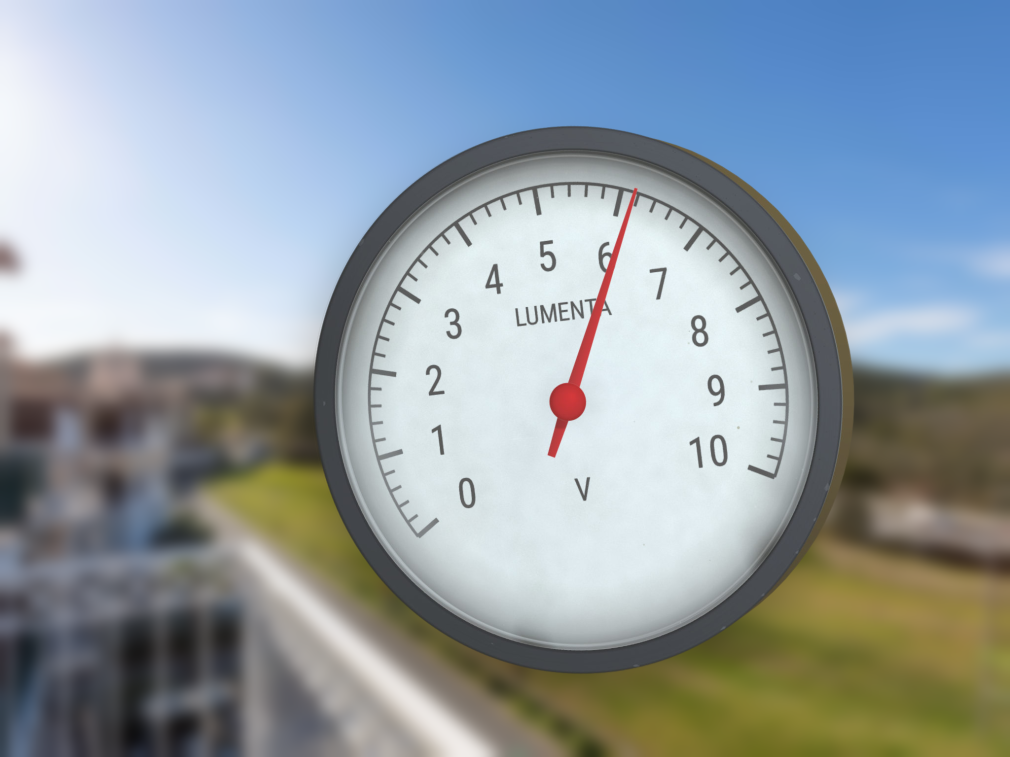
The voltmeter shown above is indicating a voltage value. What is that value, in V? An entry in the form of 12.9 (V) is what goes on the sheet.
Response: 6.2 (V)
